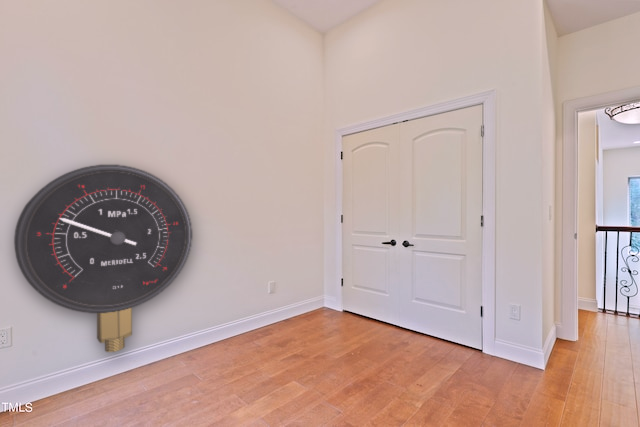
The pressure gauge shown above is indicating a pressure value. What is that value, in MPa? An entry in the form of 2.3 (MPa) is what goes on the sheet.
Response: 0.65 (MPa)
